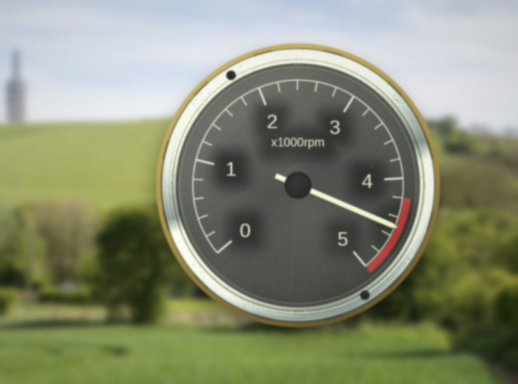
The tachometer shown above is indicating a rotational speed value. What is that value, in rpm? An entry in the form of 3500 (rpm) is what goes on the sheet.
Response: 4500 (rpm)
